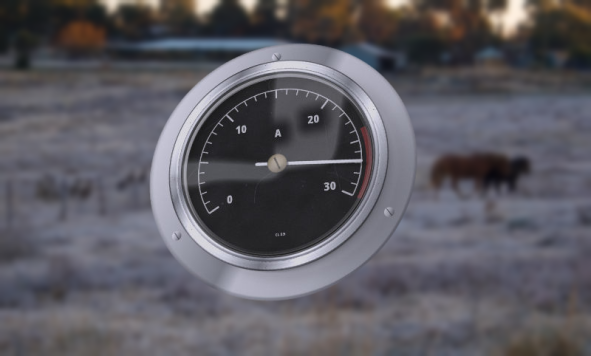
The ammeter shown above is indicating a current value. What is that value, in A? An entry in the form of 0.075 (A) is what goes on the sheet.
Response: 27 (A)
